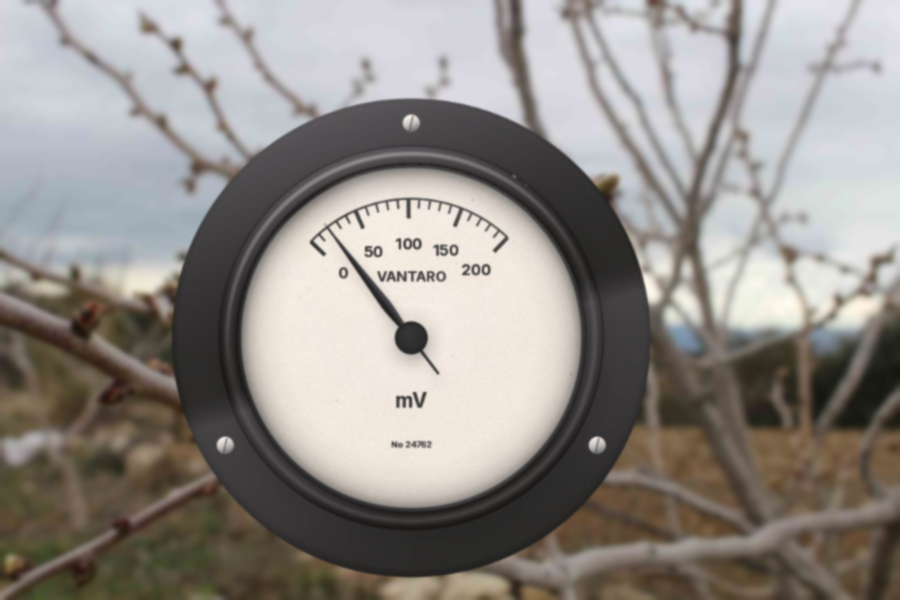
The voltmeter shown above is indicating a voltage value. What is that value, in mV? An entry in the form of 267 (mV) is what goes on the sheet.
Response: 20 (mV)
